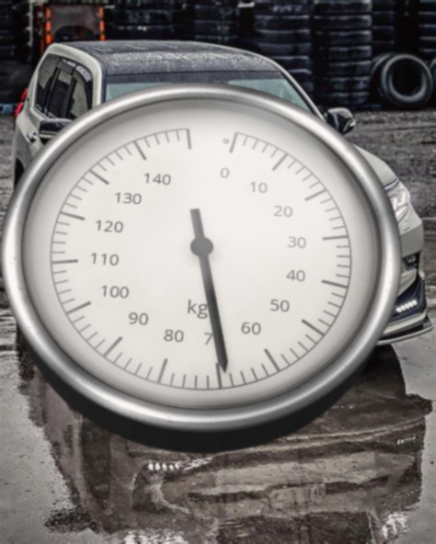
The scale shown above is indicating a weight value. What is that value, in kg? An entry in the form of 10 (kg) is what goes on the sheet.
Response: 69 (kg)
